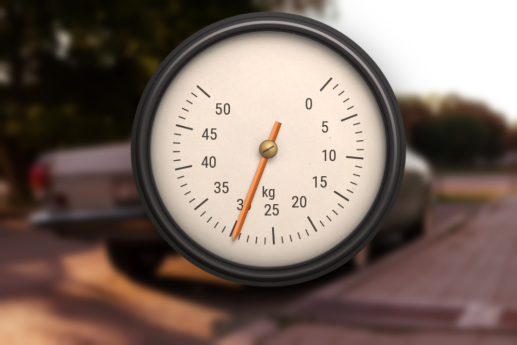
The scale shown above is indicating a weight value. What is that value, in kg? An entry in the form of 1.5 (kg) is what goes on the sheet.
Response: 29.5 (kg)
